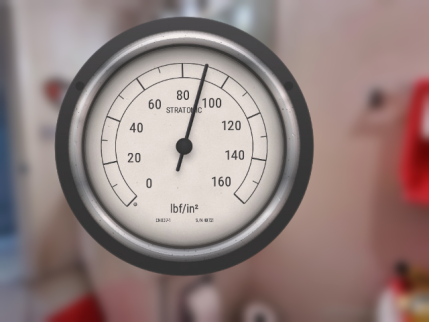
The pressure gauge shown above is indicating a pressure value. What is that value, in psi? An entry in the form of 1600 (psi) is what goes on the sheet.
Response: 90 (psi)
